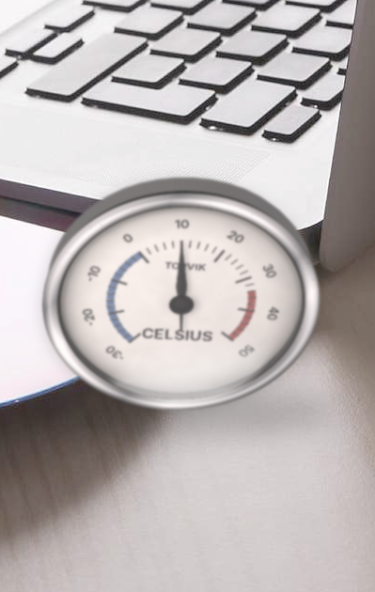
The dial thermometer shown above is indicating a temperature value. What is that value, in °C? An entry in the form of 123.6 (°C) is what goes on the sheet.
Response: 10 (°C)
